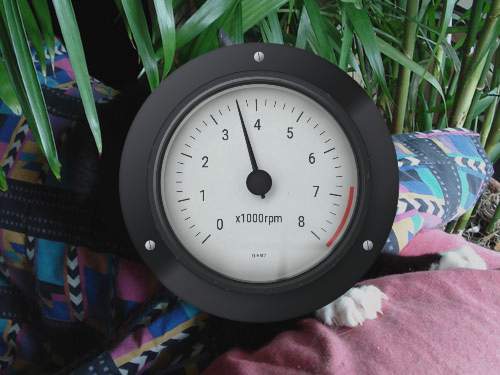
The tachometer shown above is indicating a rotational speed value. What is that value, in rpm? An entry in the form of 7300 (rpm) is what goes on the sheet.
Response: 3600 (rpm)
